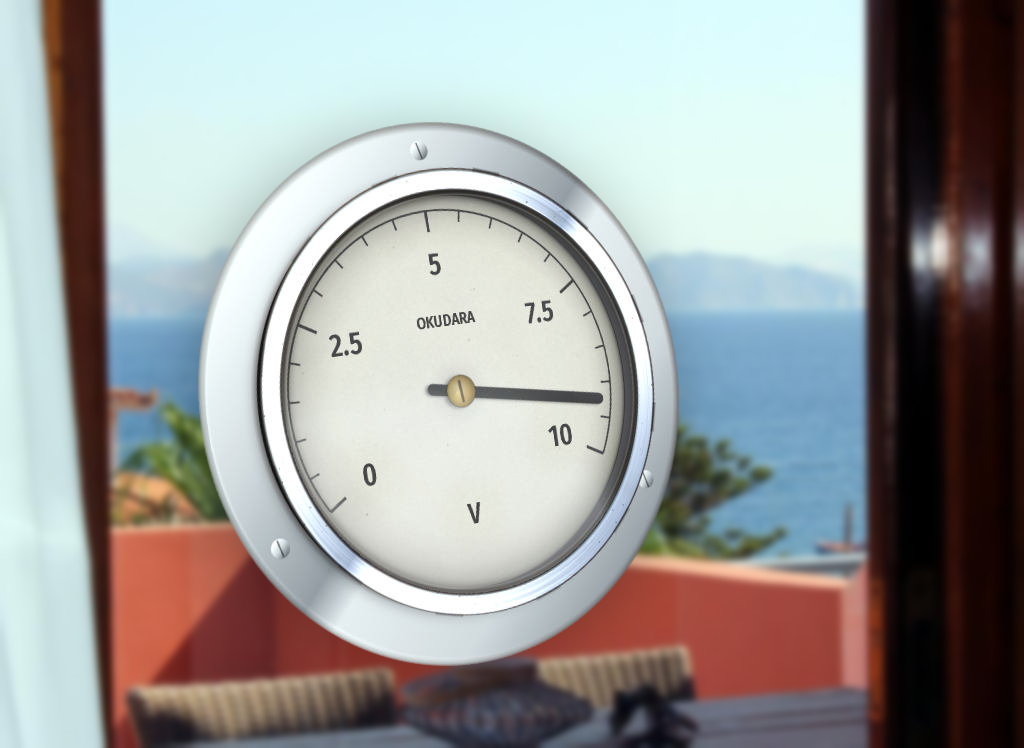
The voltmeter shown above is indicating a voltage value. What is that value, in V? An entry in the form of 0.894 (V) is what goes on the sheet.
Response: 9.25 (V)
